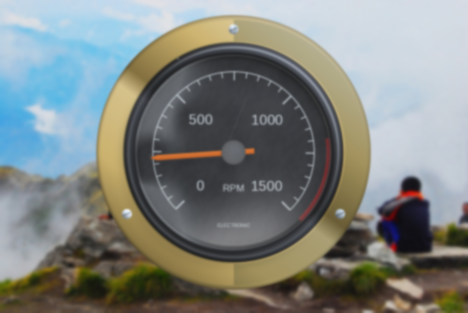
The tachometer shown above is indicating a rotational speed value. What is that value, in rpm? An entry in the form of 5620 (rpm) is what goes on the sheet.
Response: 225 (rpm)
